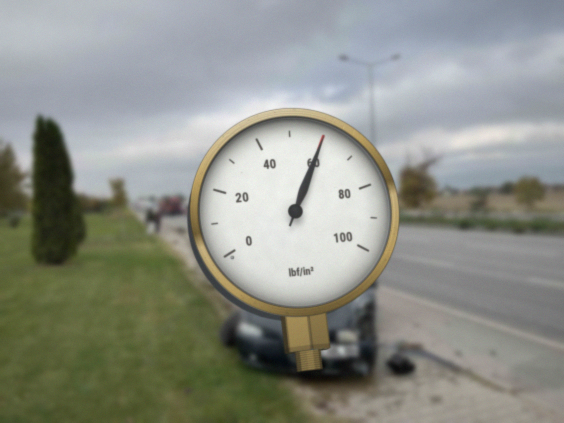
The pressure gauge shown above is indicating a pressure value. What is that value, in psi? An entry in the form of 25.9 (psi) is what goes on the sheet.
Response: 60 (psi)
